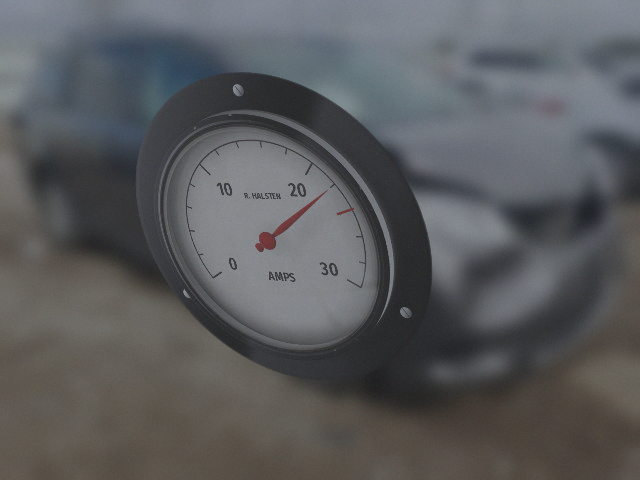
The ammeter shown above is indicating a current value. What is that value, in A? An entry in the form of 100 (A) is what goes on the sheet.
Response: 22 (A)
